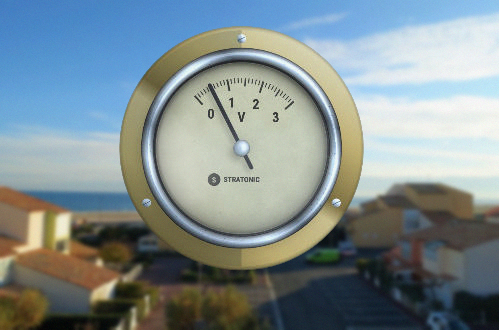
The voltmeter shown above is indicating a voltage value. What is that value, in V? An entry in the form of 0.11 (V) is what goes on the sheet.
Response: 0.5 (V)
